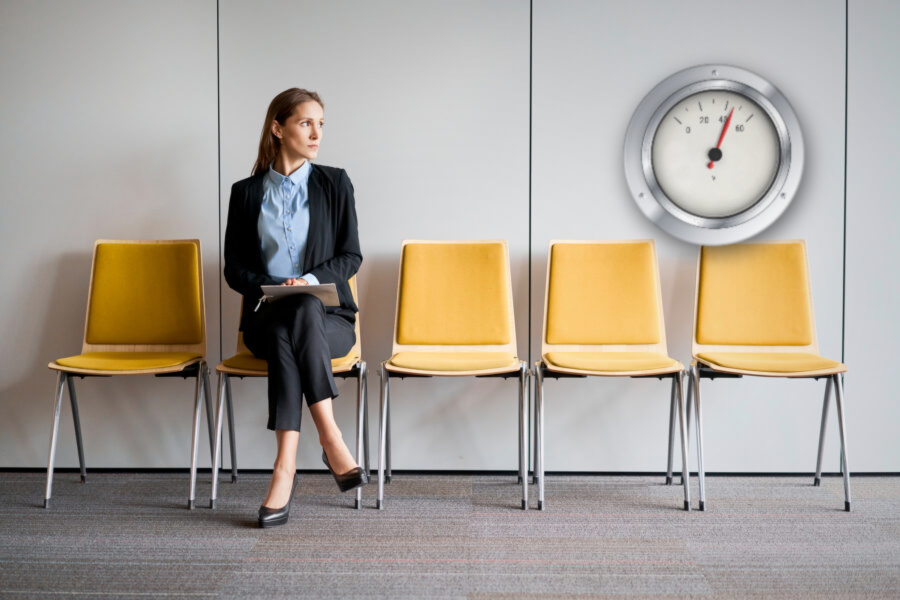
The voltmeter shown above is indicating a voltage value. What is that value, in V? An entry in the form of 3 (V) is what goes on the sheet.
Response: 45 (V)
